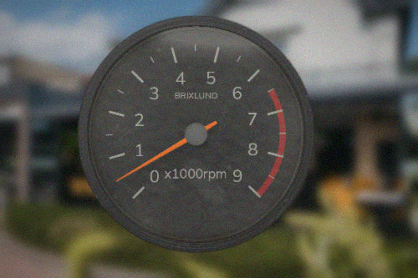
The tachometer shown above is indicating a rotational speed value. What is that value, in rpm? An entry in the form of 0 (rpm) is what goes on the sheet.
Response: 500 (rpm)
